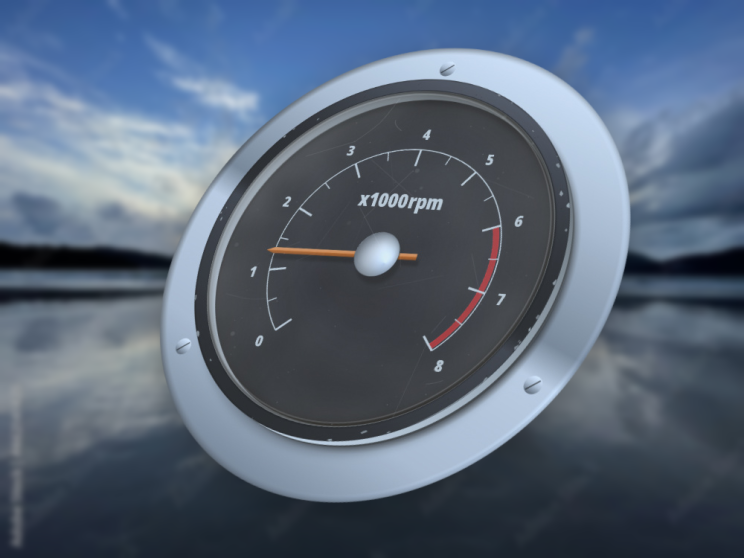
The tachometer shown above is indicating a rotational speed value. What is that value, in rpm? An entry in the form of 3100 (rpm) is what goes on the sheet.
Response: 1250 (rpm)
